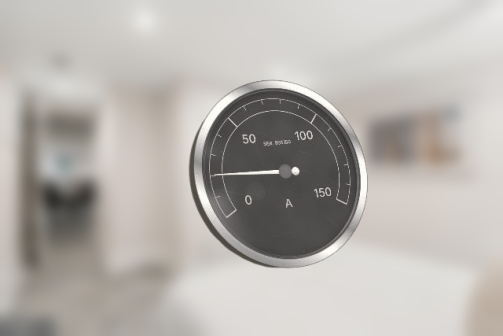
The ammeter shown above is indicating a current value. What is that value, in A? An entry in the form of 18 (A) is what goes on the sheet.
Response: 20 (A)
